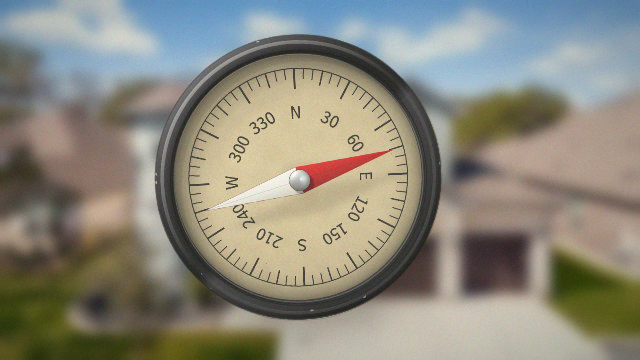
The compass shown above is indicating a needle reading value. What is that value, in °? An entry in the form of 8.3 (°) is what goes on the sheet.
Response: 75 (°)
